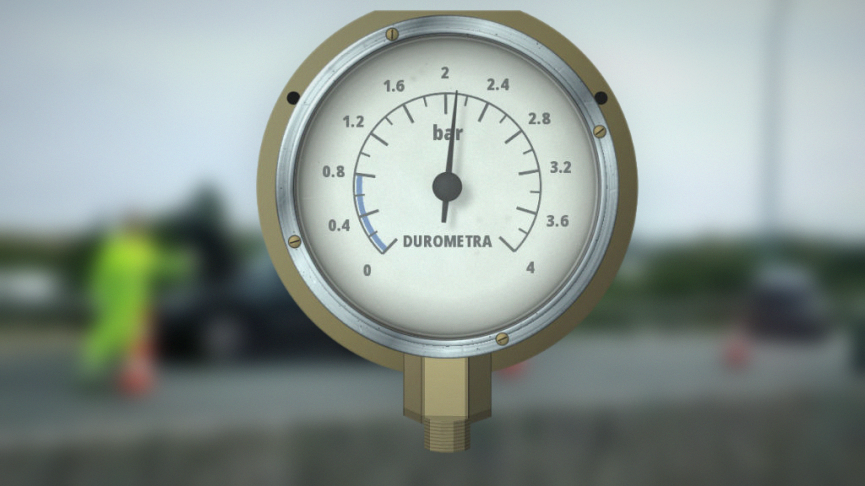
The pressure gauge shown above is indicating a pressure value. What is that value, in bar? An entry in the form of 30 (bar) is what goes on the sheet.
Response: 2.1 (bar)
